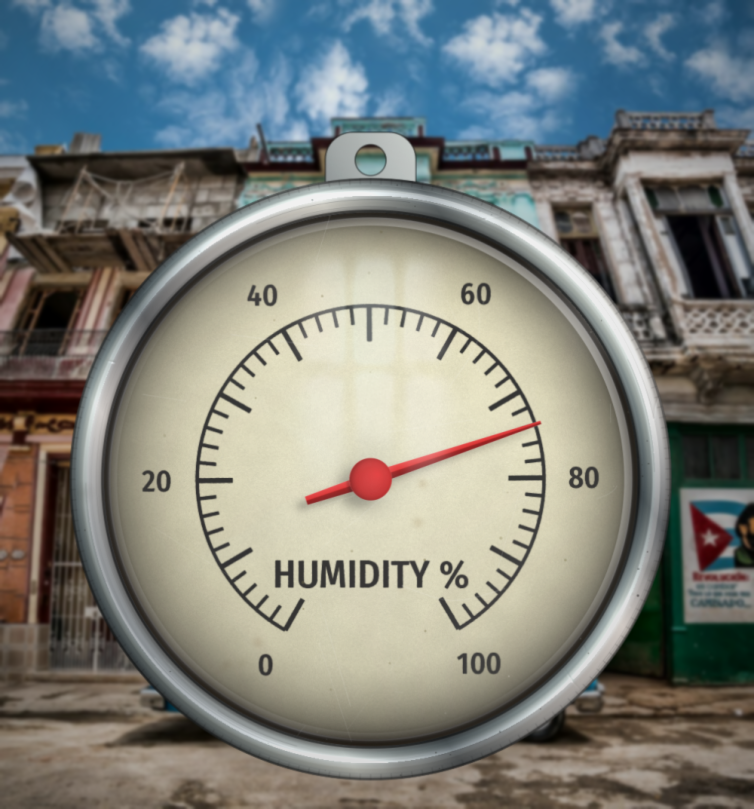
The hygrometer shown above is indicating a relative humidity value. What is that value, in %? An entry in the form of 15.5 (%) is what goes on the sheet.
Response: 74 (%)
